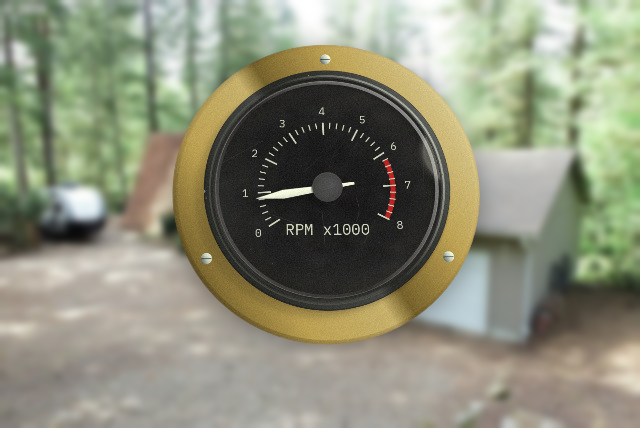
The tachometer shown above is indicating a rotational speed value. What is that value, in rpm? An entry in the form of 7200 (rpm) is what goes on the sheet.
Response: 800 (rpm)
